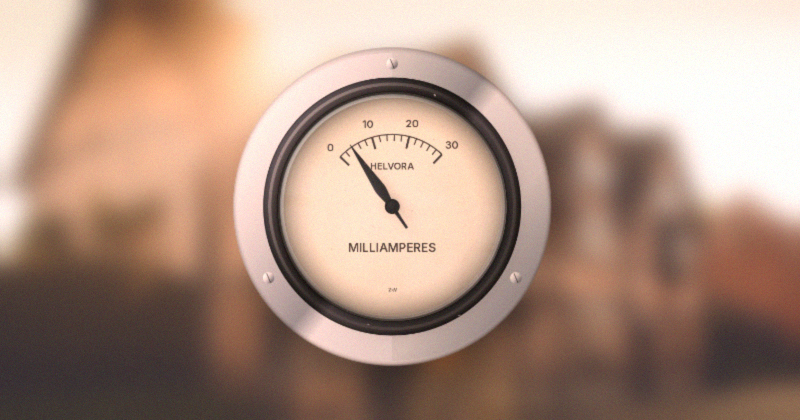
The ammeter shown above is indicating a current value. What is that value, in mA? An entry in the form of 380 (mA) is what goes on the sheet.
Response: 4 (mA)
